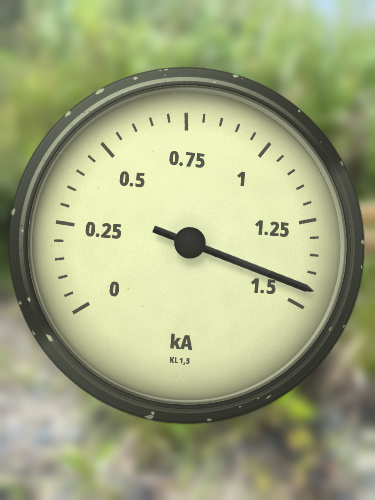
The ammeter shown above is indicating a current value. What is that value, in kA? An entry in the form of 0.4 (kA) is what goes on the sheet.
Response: 1.45 (kA)
